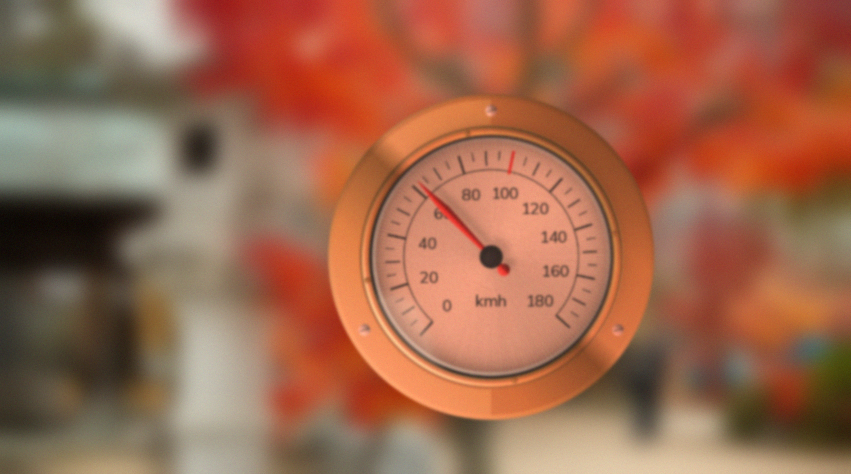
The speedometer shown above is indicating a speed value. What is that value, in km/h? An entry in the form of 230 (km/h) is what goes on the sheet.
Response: 62.5 (km/h)
